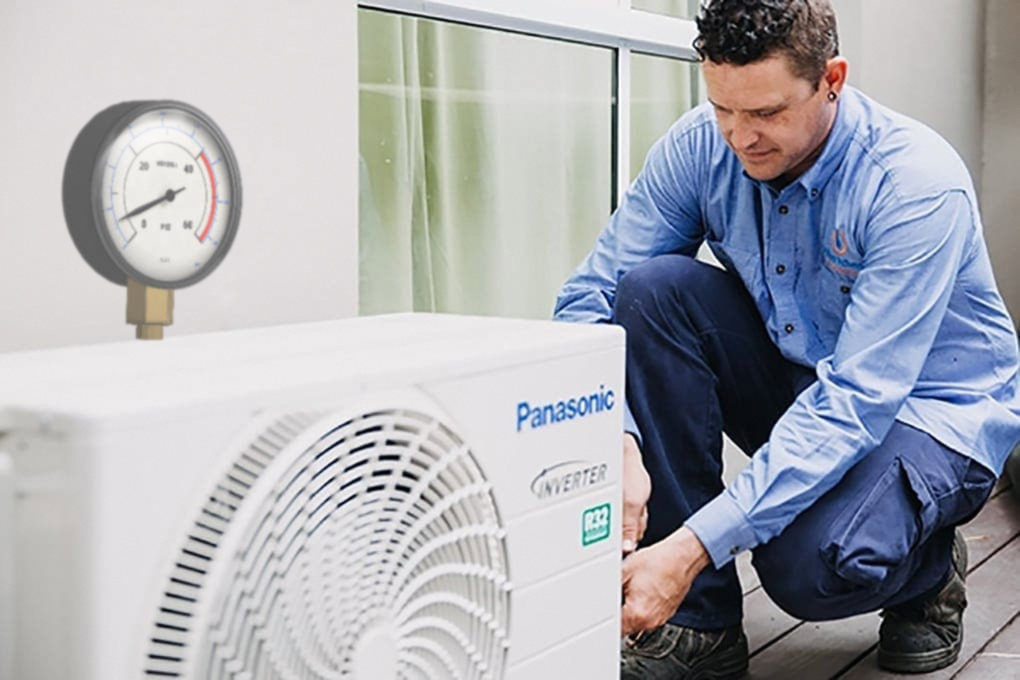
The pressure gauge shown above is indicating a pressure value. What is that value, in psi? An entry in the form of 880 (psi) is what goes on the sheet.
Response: 5 (psi)
